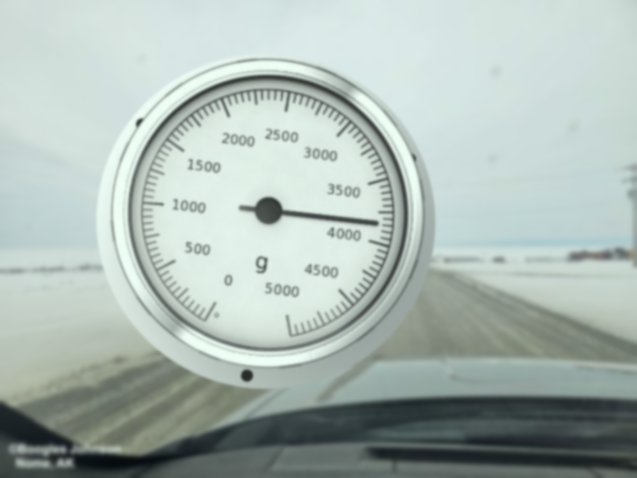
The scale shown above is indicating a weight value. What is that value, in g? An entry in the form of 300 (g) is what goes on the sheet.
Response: 3850 (g)
